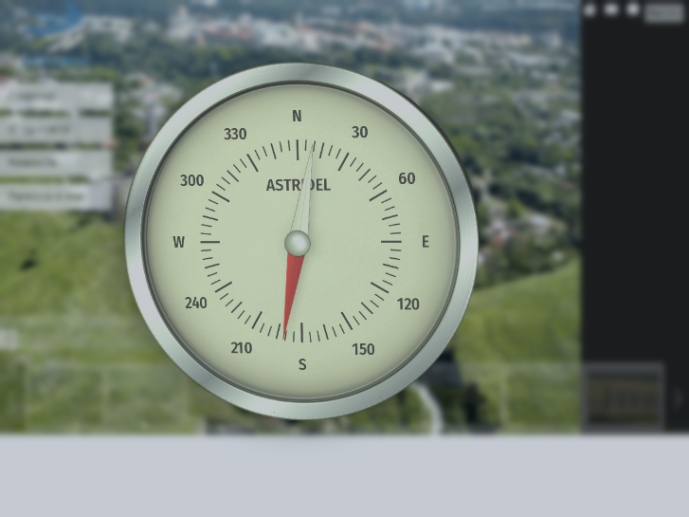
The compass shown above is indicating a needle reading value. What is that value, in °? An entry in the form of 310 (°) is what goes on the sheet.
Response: 190 (°)
